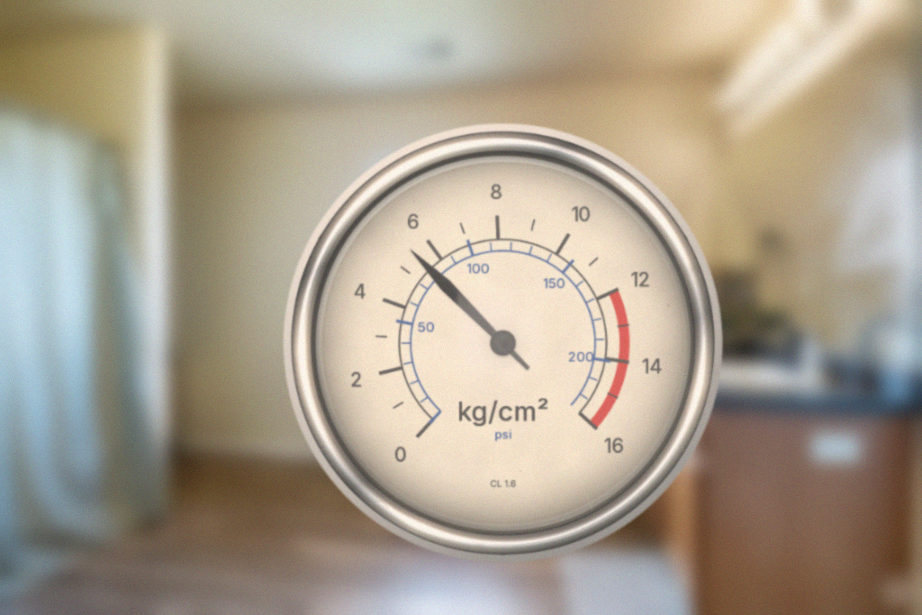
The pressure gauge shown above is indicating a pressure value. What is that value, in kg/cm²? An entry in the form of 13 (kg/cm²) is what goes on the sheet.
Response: 5.5 (kg/cm²)
